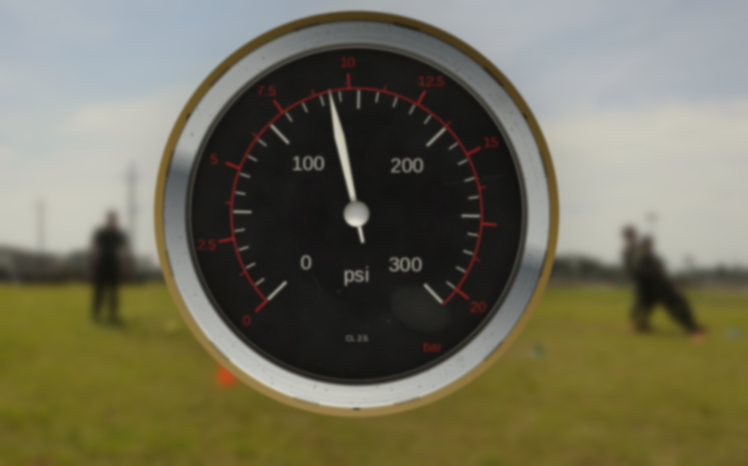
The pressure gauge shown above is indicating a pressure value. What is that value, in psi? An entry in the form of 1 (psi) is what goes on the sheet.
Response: 135 (psi)
